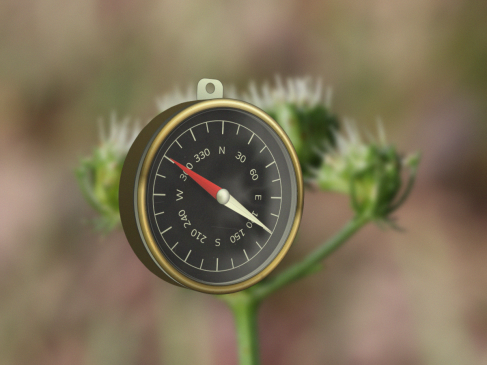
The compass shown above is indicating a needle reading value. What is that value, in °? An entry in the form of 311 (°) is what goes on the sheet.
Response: 300 (°)
